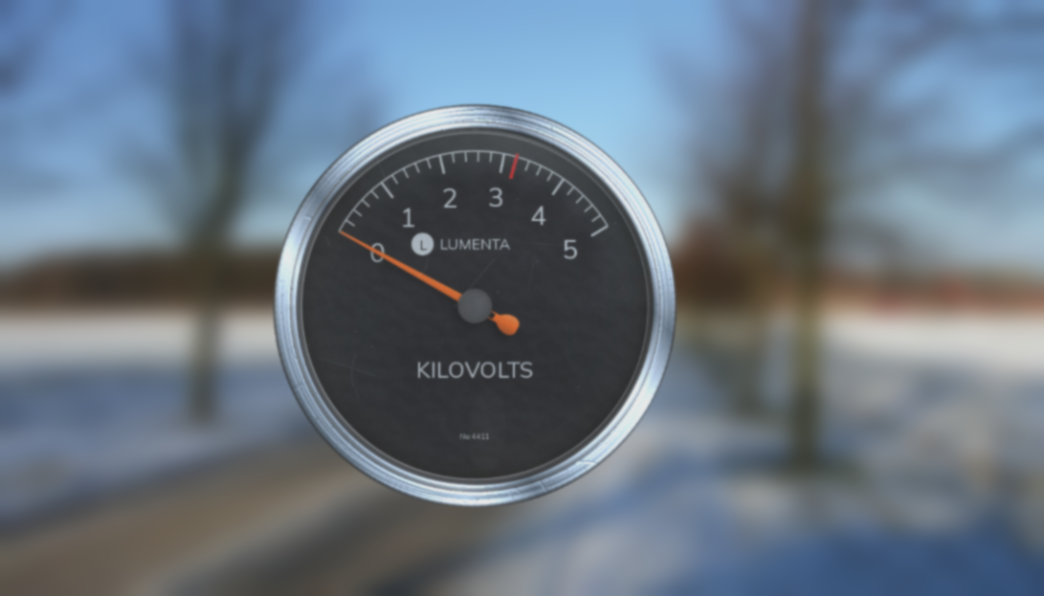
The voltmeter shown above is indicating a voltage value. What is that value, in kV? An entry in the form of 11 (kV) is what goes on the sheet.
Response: 0 (kV)
